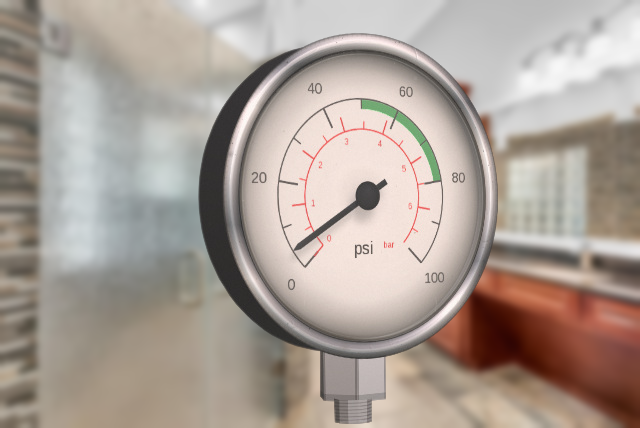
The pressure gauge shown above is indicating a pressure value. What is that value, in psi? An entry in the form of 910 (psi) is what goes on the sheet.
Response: 5 (psi)
